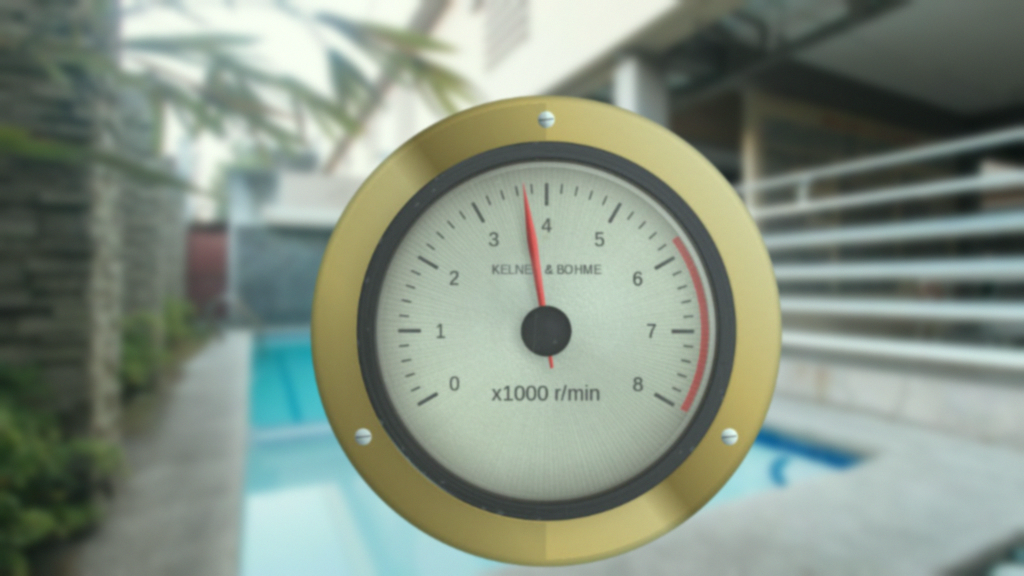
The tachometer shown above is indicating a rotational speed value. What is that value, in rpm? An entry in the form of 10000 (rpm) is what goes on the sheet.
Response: 3700 (rpm)
